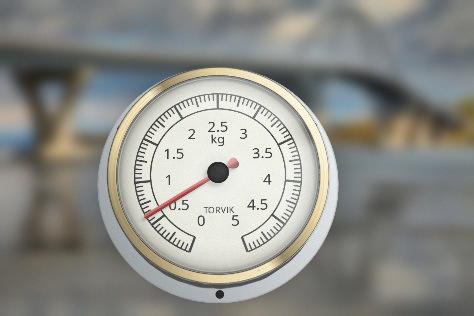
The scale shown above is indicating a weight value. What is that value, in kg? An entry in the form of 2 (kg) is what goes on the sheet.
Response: 0.6 (kg)
